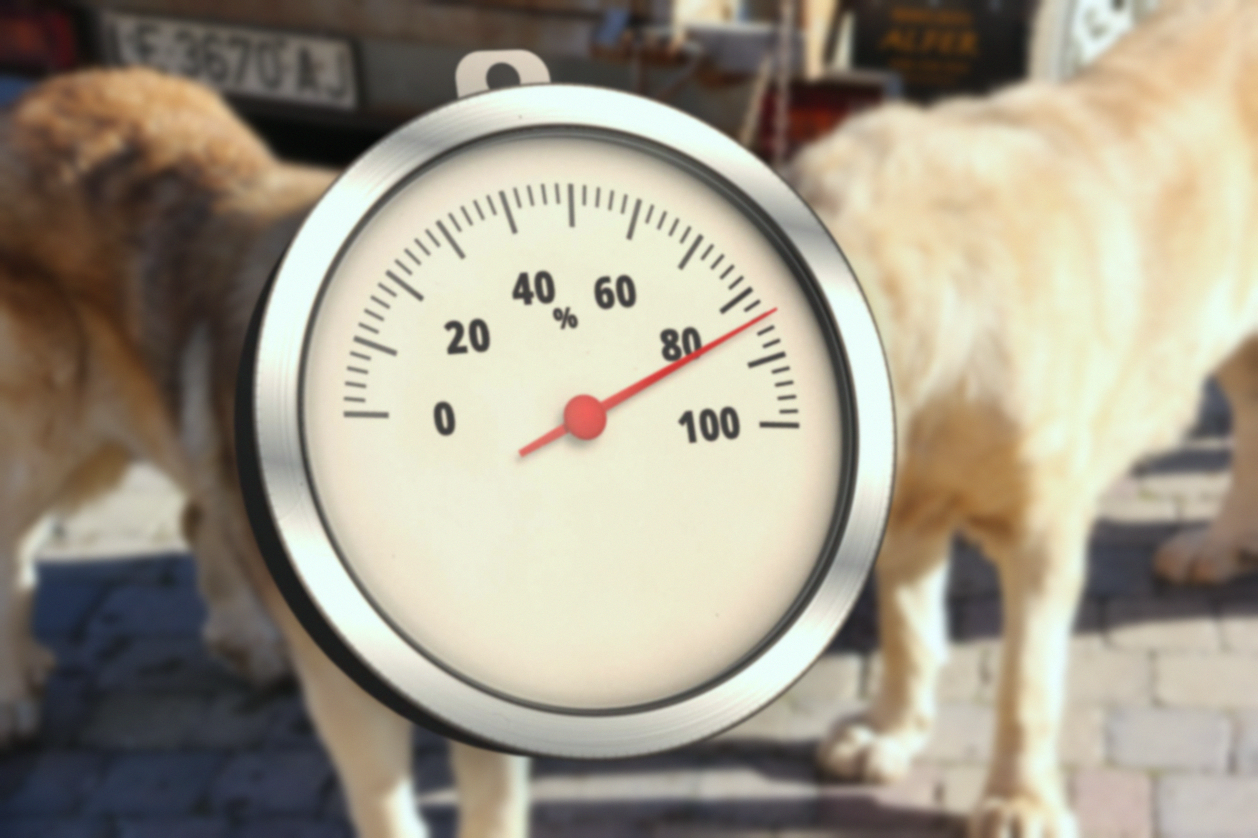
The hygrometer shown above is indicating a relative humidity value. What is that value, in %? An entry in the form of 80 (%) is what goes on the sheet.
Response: 84 (%)
